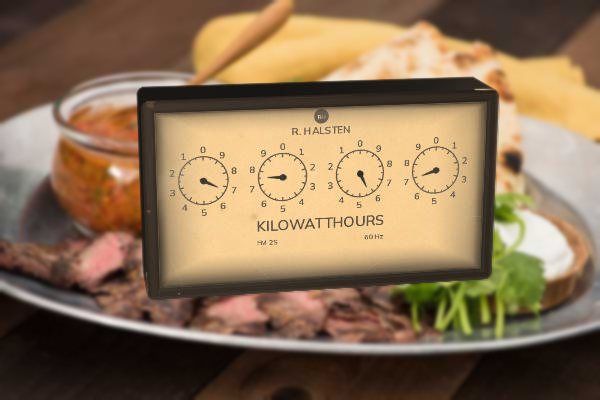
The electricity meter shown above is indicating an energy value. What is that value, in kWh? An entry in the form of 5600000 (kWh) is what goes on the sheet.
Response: 6757 (kWh)
